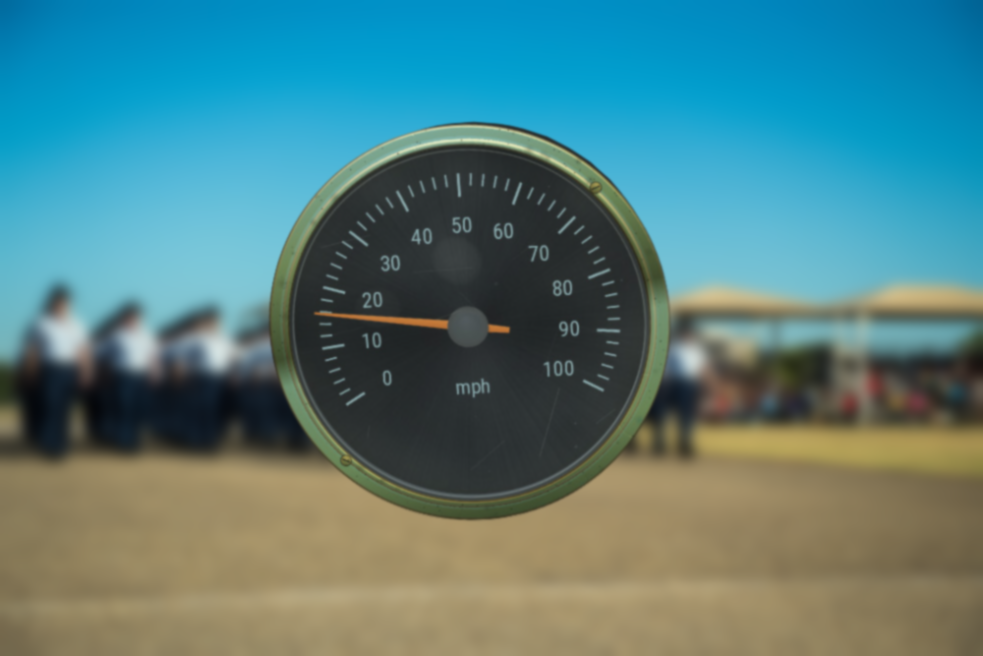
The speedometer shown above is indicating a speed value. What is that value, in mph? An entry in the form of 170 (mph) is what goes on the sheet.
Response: 16 (mph)
